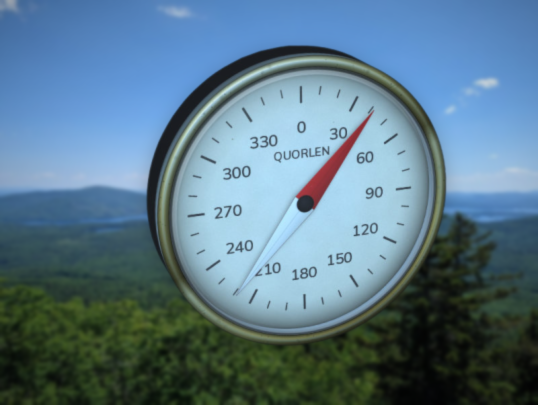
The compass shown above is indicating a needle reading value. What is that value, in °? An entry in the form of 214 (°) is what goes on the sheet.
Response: 40 (°)
